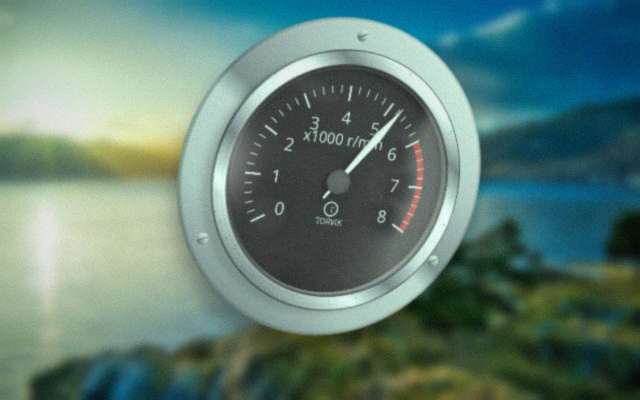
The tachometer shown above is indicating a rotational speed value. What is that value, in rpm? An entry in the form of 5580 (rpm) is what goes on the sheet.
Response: 5200 (rpm)
